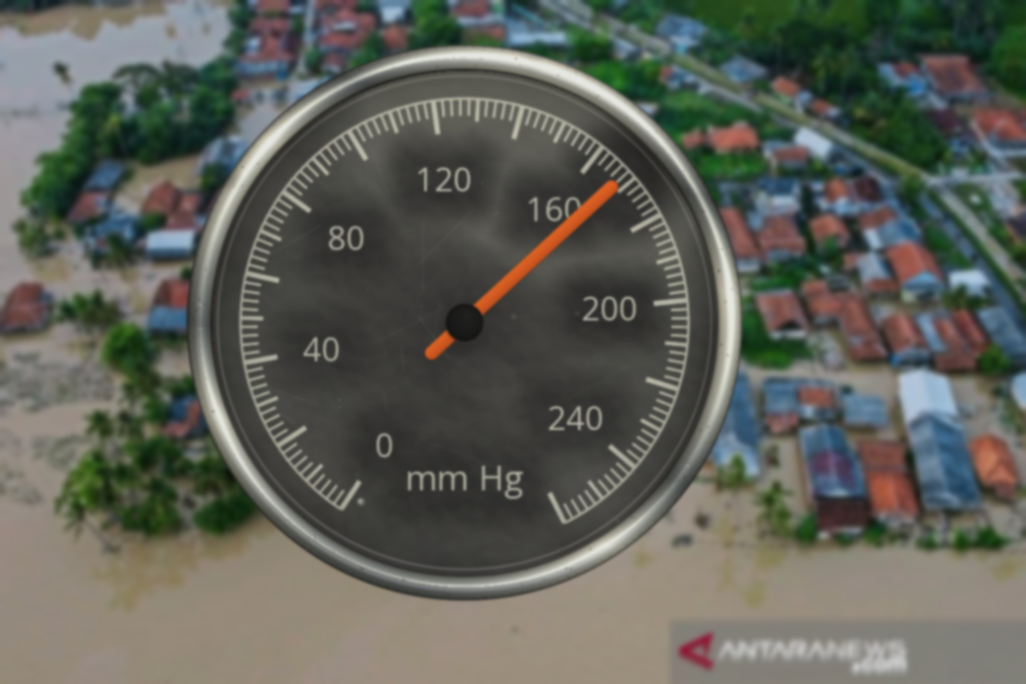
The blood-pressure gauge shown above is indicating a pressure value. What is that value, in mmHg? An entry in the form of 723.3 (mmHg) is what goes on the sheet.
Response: 168 (mmHg)
